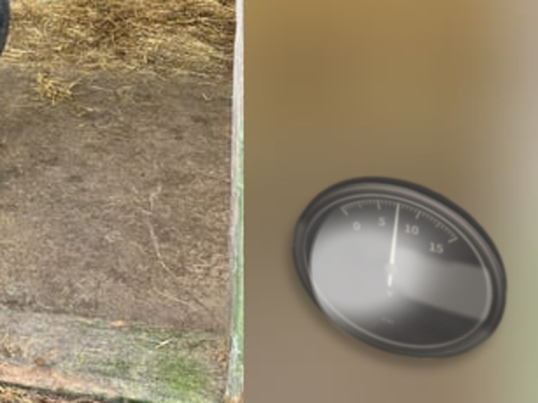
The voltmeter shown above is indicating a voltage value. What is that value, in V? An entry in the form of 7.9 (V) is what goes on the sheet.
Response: 7.5 (V)
